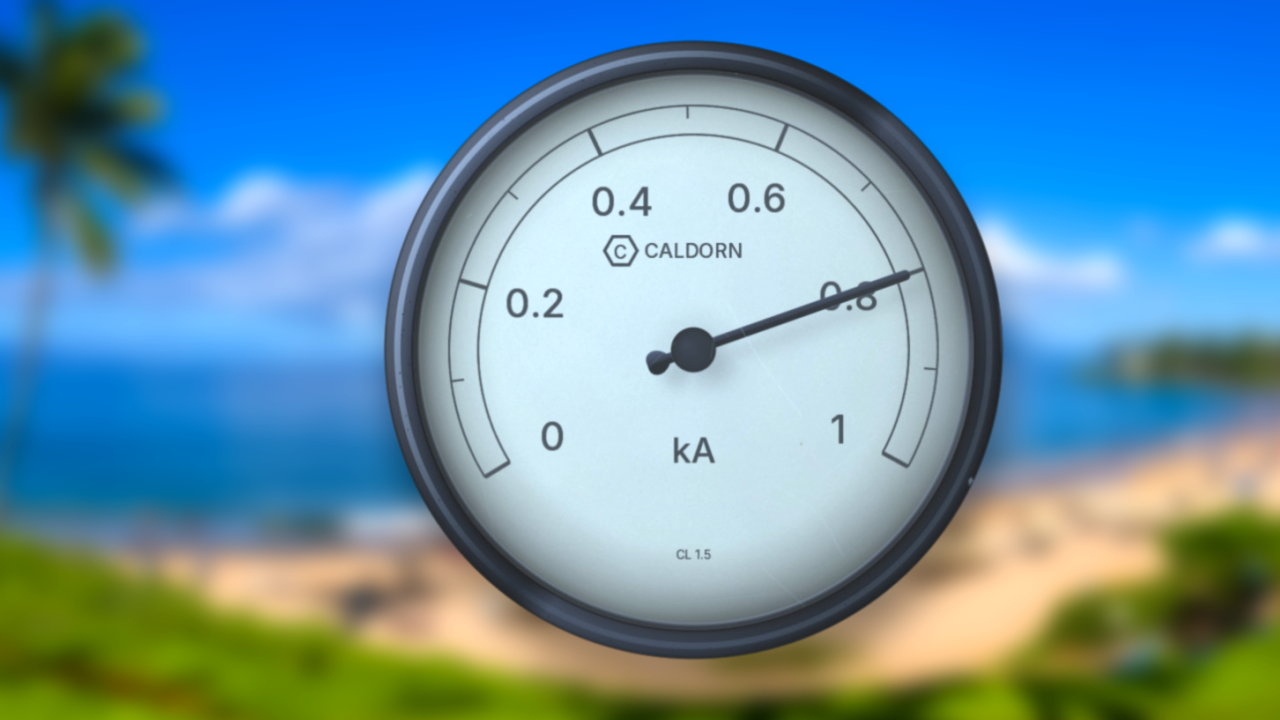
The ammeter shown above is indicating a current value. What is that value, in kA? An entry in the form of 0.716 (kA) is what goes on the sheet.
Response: 0.8 (kA)
